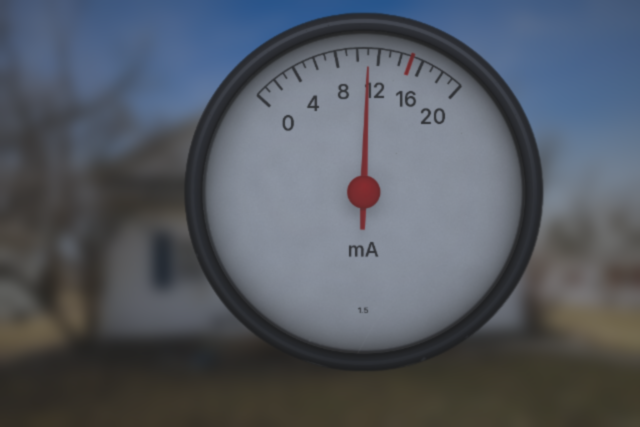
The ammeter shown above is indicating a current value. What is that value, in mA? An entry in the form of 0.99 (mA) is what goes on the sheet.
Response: 11 (mA)
